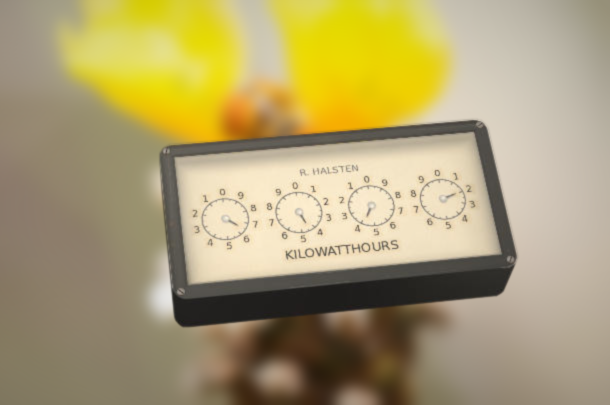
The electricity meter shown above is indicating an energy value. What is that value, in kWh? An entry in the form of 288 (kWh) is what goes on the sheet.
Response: 6442 (kWh)
